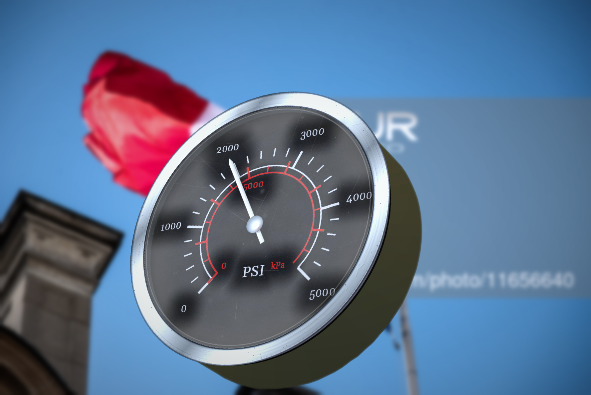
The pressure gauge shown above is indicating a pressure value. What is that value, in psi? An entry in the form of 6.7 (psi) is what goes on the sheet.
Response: 2000 (psi)
